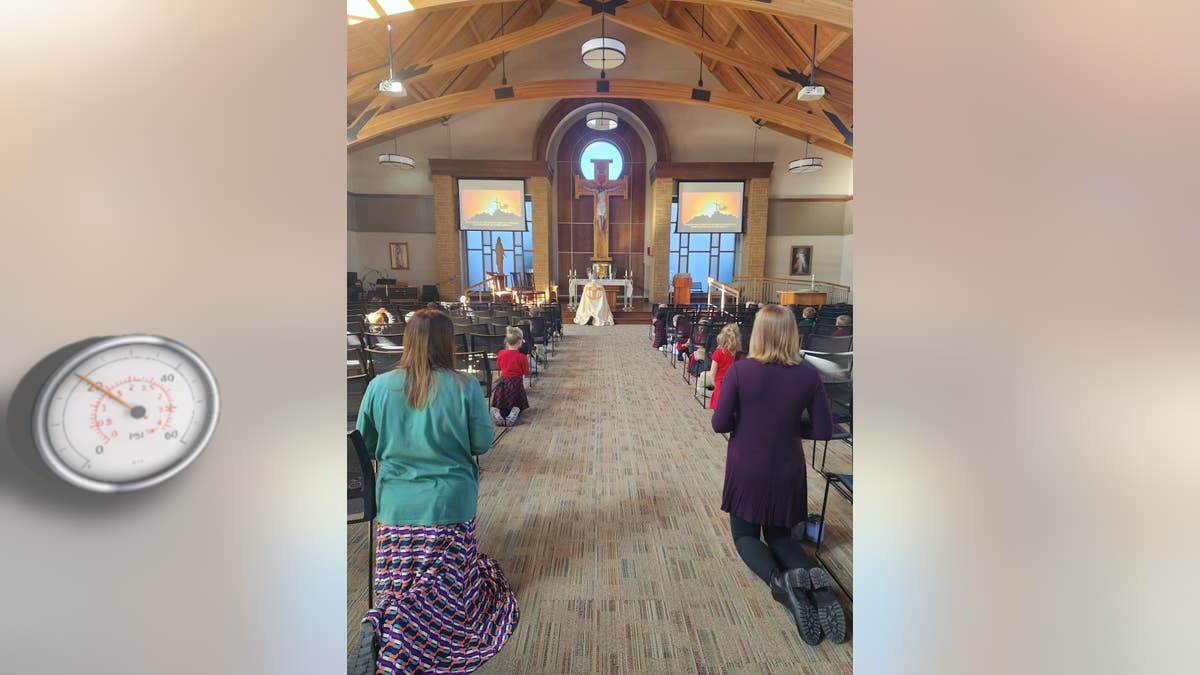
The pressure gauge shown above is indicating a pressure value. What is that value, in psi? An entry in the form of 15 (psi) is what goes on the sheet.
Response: 20 (psi)
